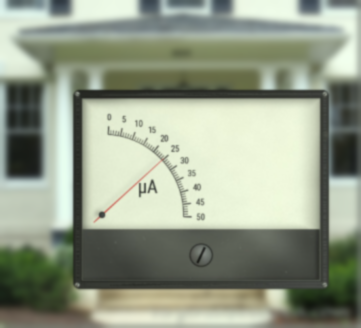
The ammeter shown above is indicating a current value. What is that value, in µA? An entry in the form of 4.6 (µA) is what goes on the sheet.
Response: 25 (µA)
